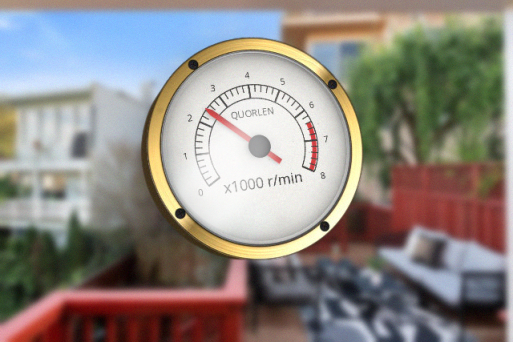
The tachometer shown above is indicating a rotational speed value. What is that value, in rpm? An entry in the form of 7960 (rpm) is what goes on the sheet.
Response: 2400 (rpm)
